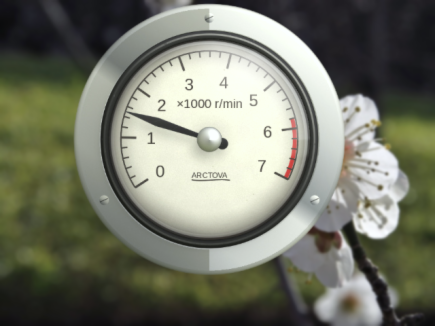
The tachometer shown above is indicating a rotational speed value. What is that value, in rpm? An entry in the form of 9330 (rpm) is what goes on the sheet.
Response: 1500 (rpm)
